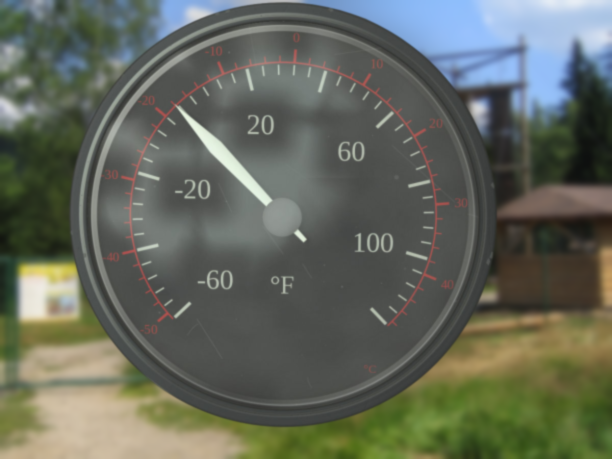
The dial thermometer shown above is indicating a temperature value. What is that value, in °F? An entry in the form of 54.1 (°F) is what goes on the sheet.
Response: 0 (°F)
